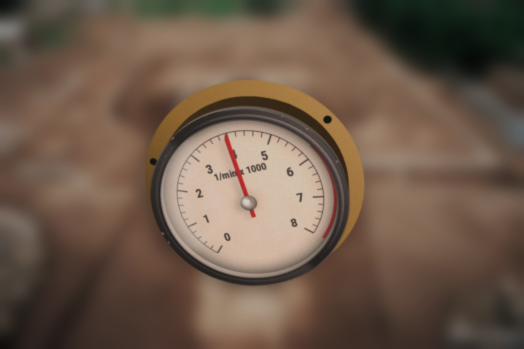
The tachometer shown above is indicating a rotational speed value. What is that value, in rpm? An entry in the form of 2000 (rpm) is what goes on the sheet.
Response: 4000 (rpm)
